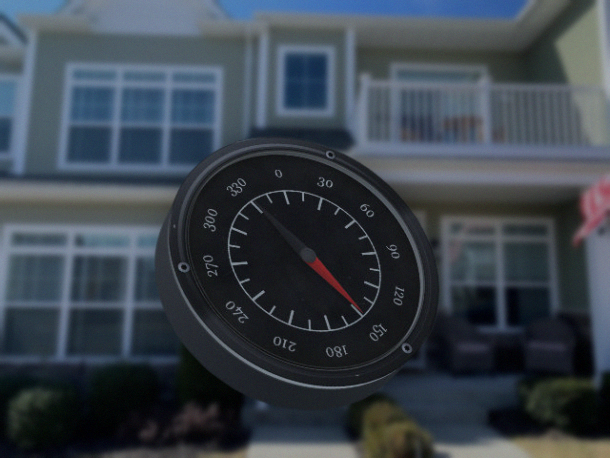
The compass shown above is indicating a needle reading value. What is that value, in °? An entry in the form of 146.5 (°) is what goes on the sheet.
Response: 150 (°)
